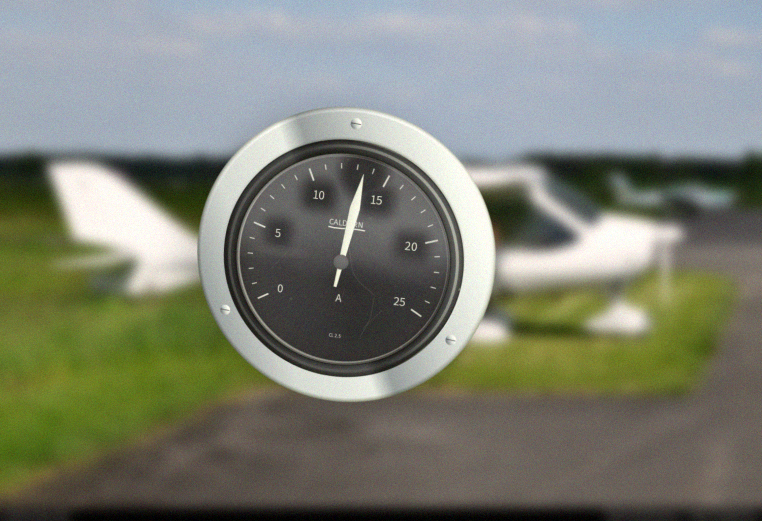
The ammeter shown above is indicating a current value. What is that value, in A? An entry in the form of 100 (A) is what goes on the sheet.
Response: 13.5 (A)
